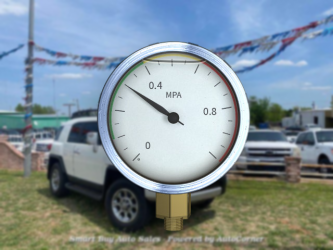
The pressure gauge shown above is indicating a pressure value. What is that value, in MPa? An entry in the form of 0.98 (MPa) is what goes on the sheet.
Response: 0.3 (MPa)
